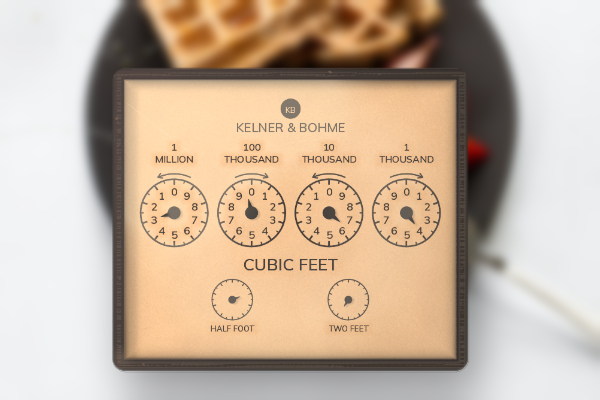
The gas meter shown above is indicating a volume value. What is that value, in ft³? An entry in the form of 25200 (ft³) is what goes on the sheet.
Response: 296400 (ft³)
